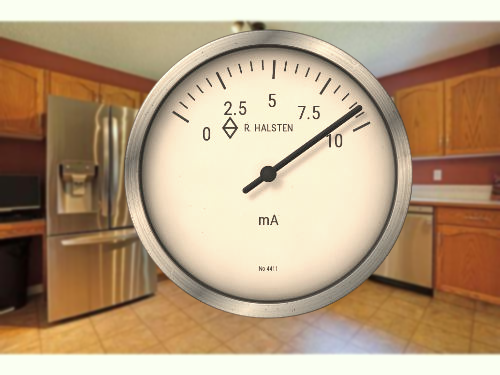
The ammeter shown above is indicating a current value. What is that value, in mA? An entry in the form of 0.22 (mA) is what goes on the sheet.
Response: 9.25 (mA)
